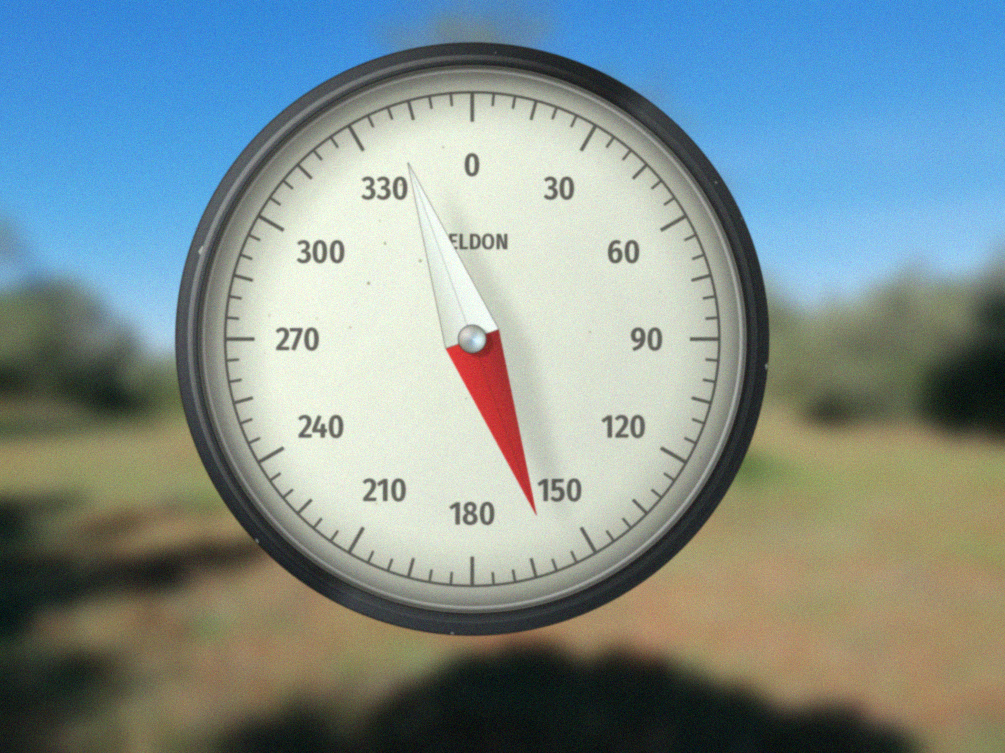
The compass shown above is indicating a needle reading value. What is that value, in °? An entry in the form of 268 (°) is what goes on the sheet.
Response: 160 (°)
